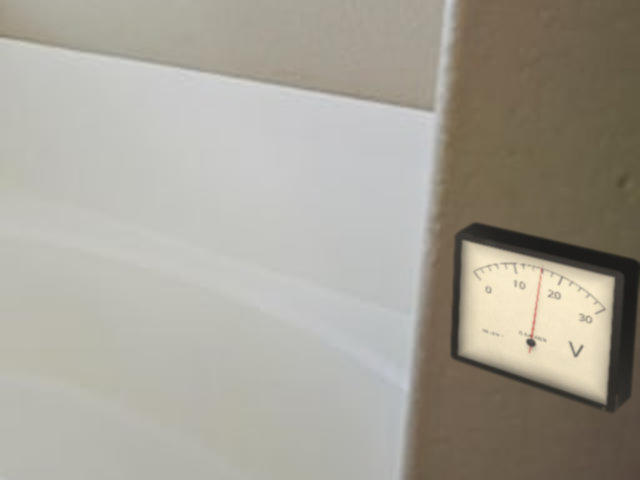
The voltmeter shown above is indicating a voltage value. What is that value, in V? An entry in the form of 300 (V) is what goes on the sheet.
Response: 16 (V)
